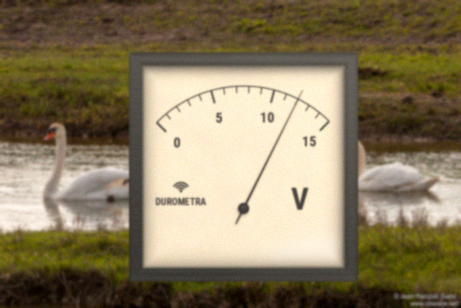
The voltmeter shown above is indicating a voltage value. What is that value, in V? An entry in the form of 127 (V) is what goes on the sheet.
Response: 12 (V)
